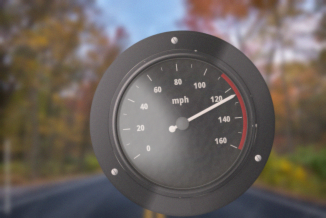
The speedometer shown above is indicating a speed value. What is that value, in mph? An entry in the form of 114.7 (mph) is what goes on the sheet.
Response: 125 (mph)
